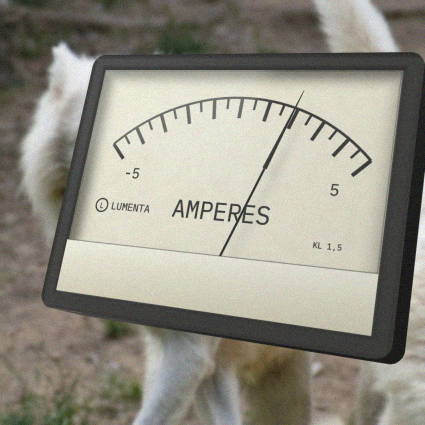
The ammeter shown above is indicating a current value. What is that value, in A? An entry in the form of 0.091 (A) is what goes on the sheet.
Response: 2 (A)
